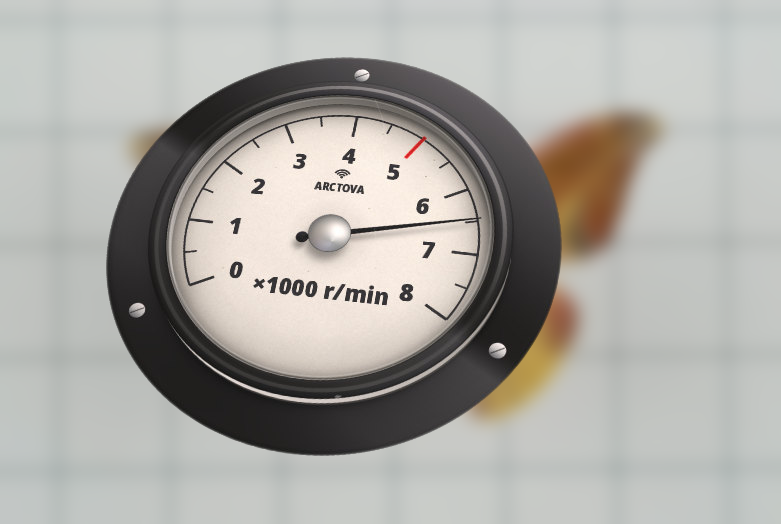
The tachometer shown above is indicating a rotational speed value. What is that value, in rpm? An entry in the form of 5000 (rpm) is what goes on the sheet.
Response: 6500 (rpm)
